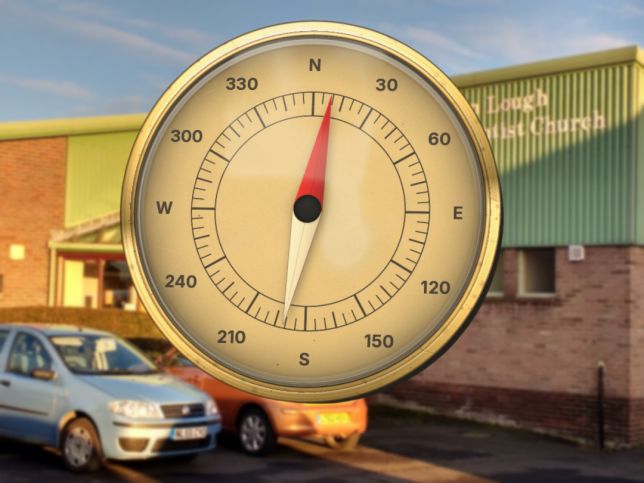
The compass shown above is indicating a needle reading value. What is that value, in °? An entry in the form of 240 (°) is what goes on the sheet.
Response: 10 (°)
